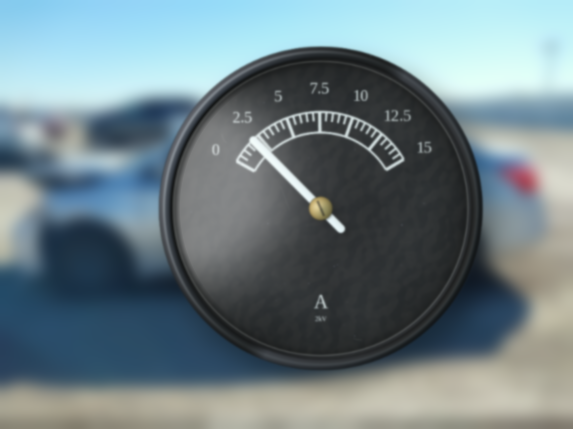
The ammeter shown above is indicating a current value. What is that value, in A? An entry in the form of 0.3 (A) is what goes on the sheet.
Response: 2 (A)
